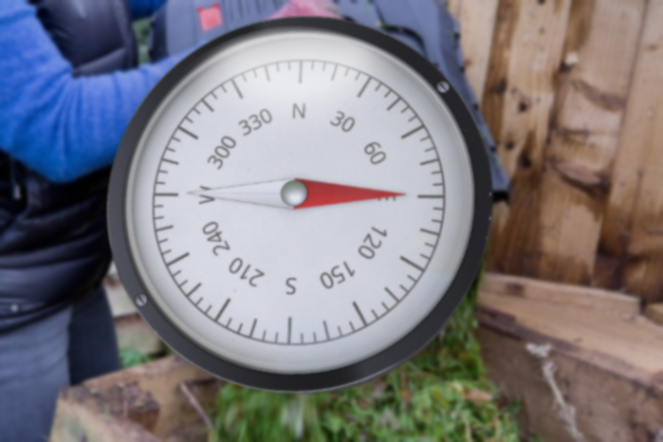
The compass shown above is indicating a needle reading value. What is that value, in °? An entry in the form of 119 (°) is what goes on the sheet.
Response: 90 (°)
